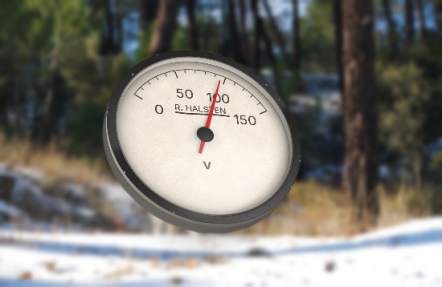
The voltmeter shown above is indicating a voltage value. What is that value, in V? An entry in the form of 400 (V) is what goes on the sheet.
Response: 95 (V)
